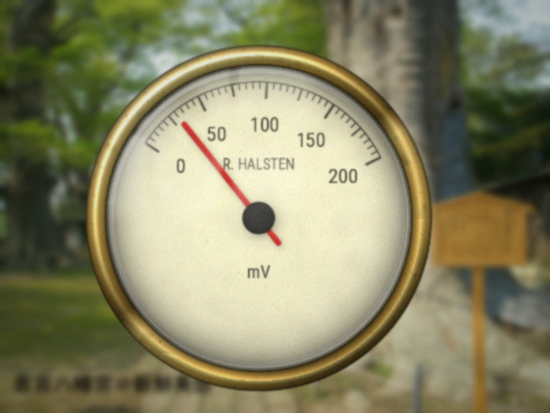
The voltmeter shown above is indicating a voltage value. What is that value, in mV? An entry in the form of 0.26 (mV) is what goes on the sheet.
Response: 30 (mV)
